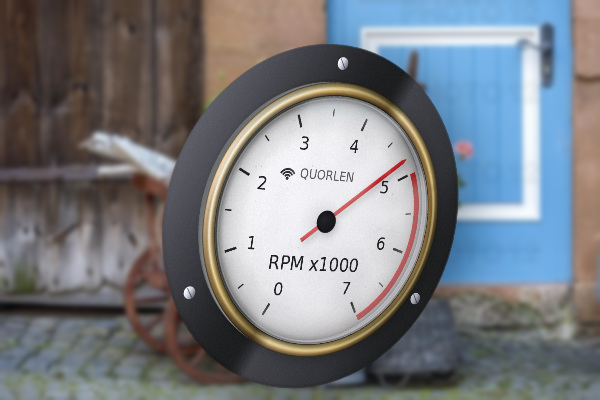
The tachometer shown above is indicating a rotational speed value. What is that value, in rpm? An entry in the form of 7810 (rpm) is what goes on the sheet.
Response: 4750 (rpm)
